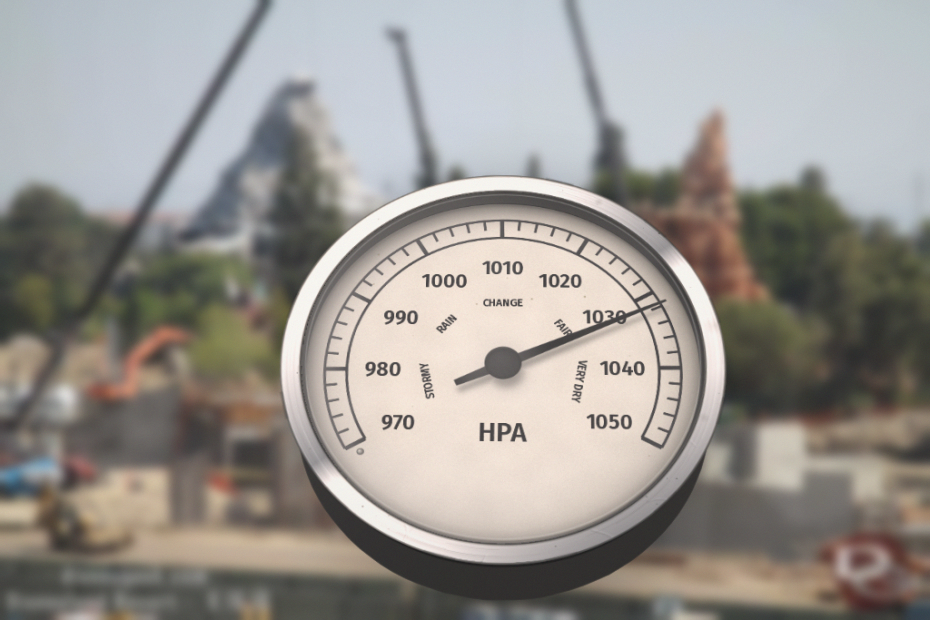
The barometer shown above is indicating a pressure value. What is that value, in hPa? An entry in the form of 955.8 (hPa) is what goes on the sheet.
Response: 1032 (hPa)
